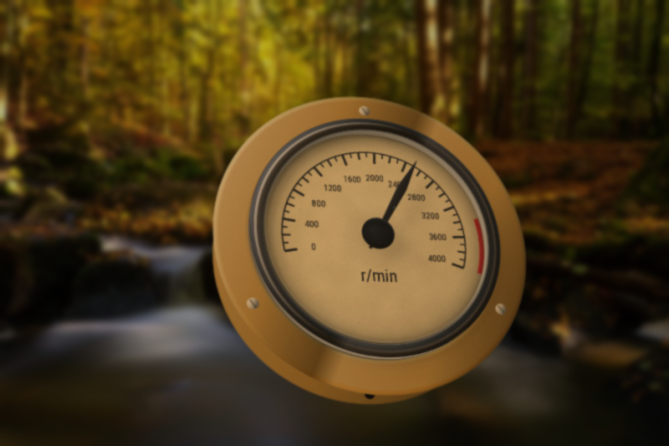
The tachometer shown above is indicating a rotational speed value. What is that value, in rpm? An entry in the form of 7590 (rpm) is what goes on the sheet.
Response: 2500 (rpm)
